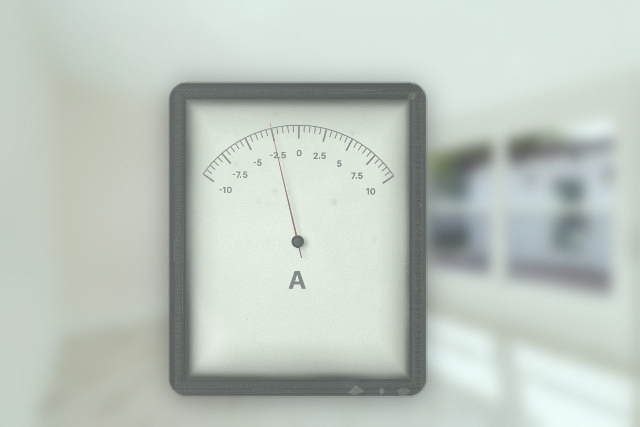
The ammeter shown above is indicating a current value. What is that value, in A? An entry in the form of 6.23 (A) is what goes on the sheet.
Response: -2.5 (A)
